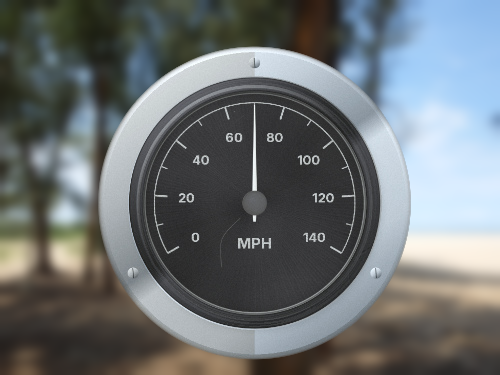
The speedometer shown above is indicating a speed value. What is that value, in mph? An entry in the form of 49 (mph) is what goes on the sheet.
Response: 70 (mph)
